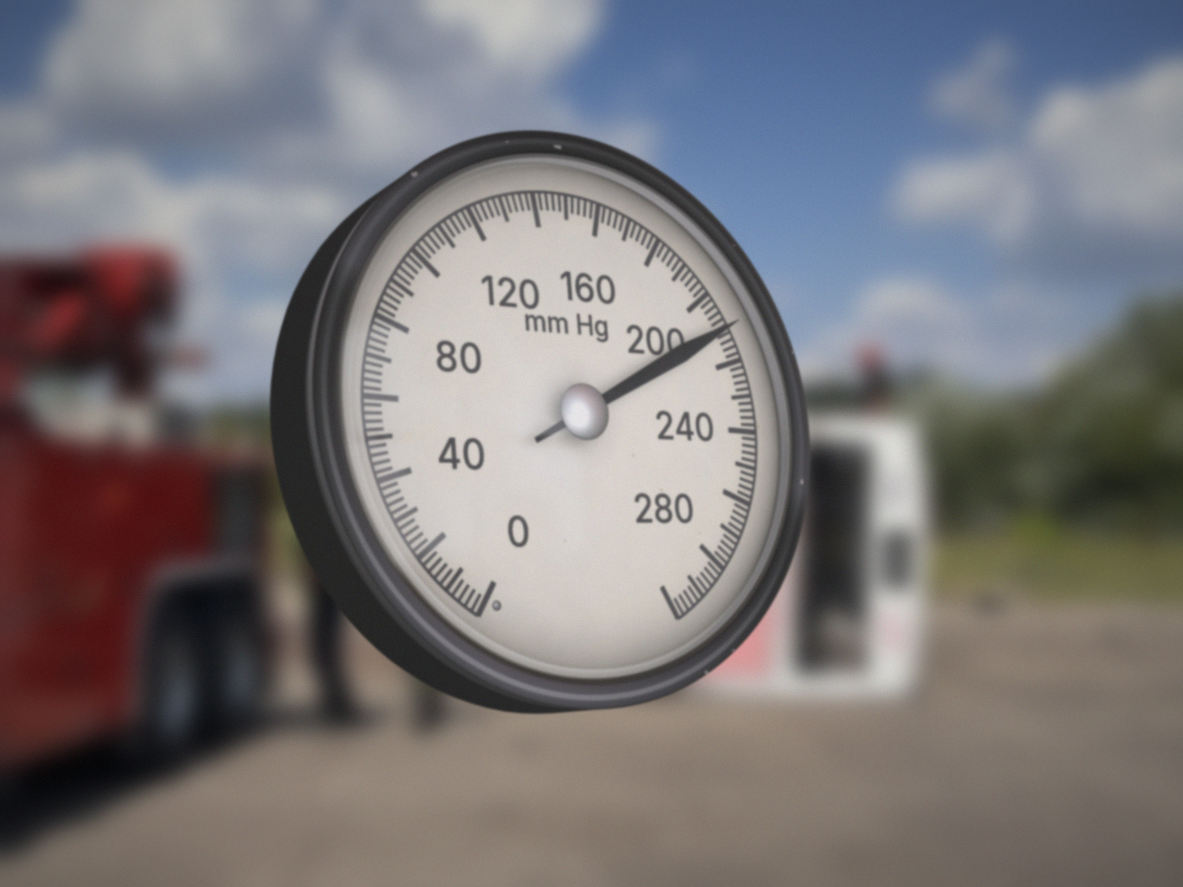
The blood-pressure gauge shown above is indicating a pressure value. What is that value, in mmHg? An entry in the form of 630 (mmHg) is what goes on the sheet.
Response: 210 (mmHg)
